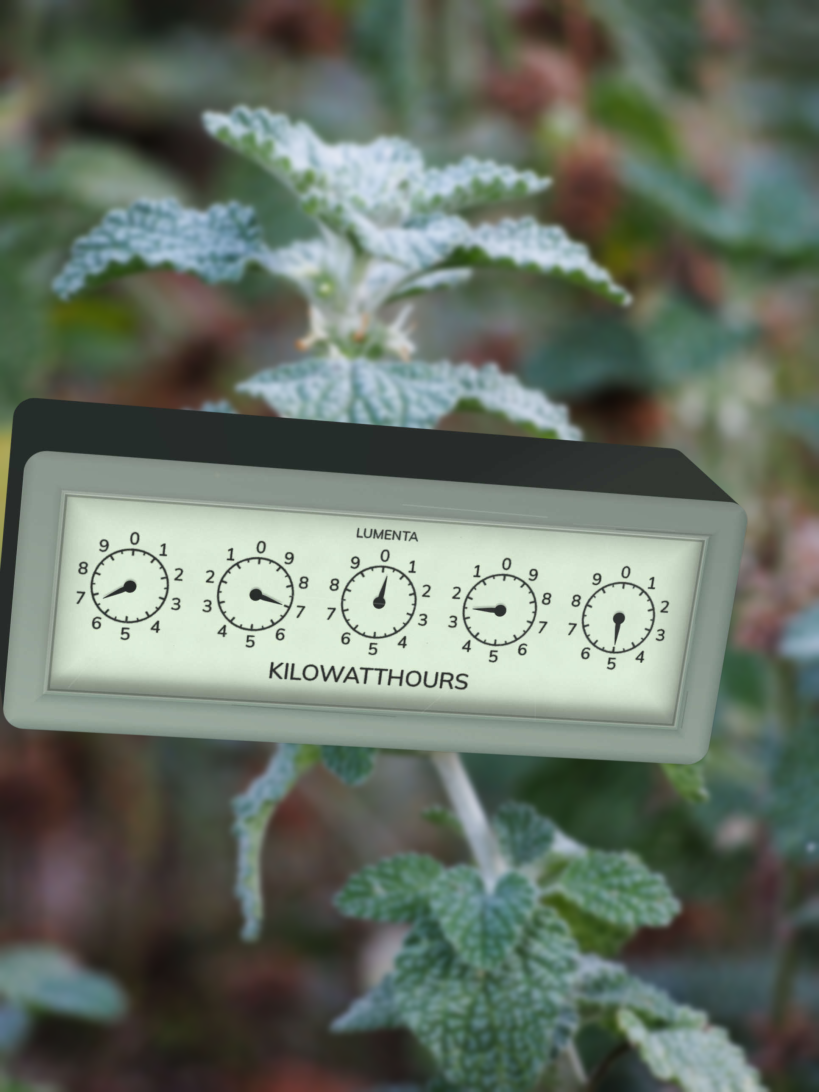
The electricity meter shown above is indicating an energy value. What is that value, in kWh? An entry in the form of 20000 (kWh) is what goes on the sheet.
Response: 67025 (kWh)
